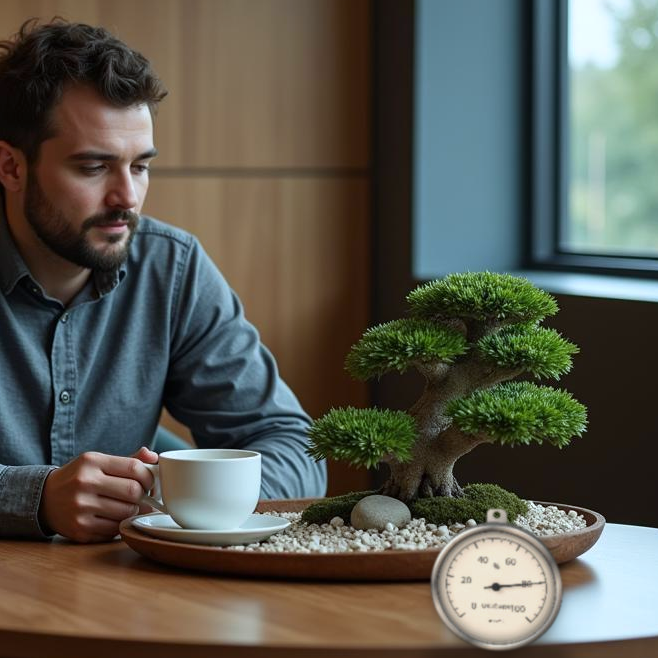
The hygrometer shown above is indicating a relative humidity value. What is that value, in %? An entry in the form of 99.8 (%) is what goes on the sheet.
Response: 80 (%)
